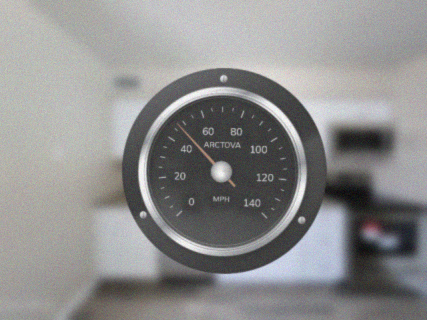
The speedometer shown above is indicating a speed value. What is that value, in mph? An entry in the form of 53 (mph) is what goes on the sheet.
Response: 47.5 (mph)
